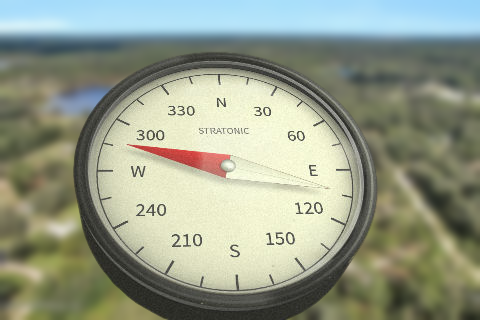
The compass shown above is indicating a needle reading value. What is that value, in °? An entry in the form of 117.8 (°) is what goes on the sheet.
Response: 285 (°)
